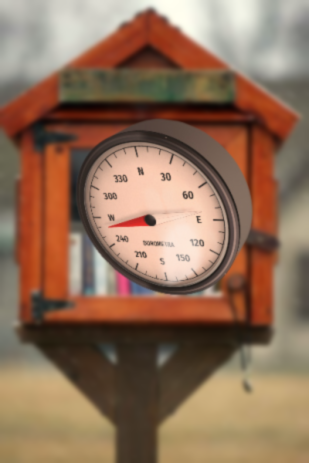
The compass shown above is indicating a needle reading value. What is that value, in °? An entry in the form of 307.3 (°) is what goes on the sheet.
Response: 260 (°)
